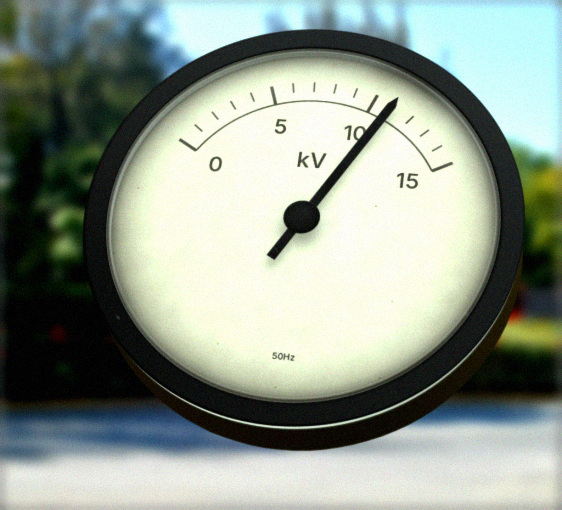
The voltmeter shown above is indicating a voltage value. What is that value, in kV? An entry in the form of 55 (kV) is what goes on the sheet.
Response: 11 (kV)
